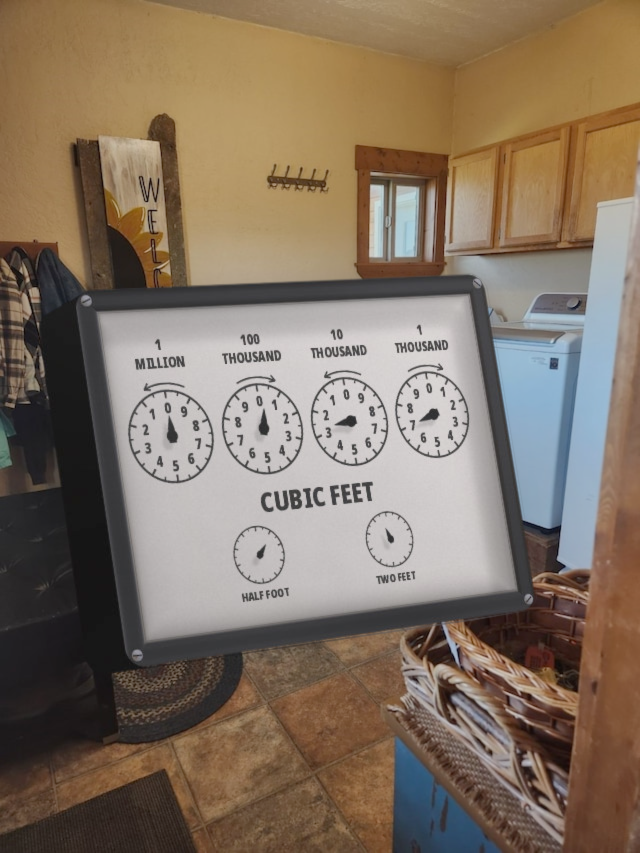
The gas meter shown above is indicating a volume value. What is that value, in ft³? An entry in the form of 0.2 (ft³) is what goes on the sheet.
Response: 2700 (ft³)
